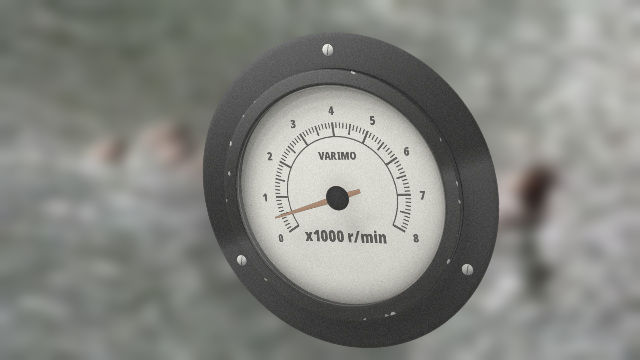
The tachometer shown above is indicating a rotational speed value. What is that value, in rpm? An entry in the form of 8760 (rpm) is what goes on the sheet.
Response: 500 (rpm)
